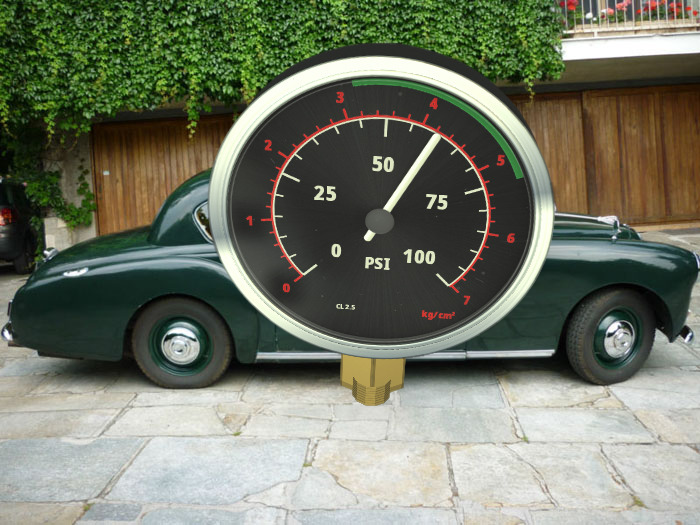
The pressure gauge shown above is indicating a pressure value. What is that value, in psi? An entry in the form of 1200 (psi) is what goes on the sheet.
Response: 60 (psi)
